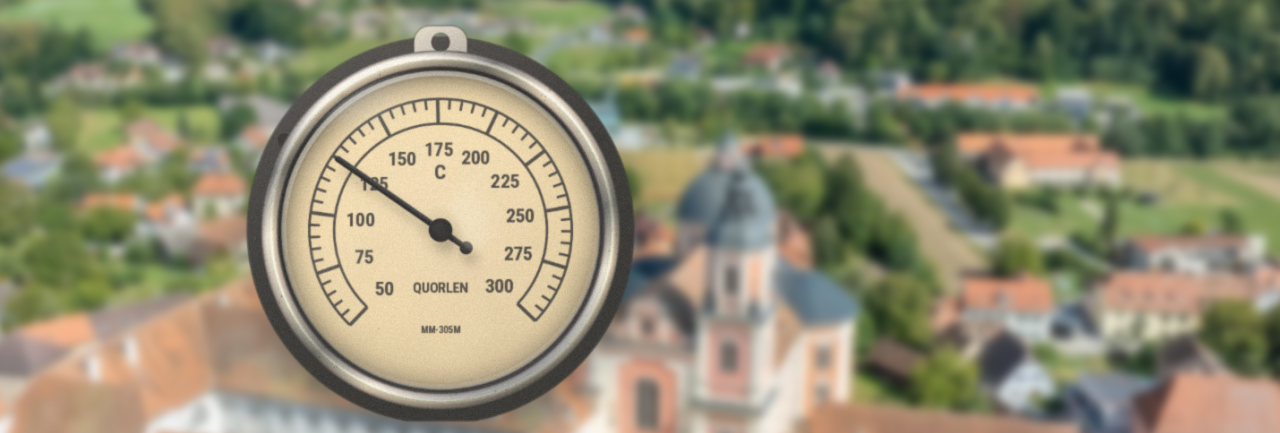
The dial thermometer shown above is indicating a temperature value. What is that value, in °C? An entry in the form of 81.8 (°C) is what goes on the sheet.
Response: 125 (°C)
